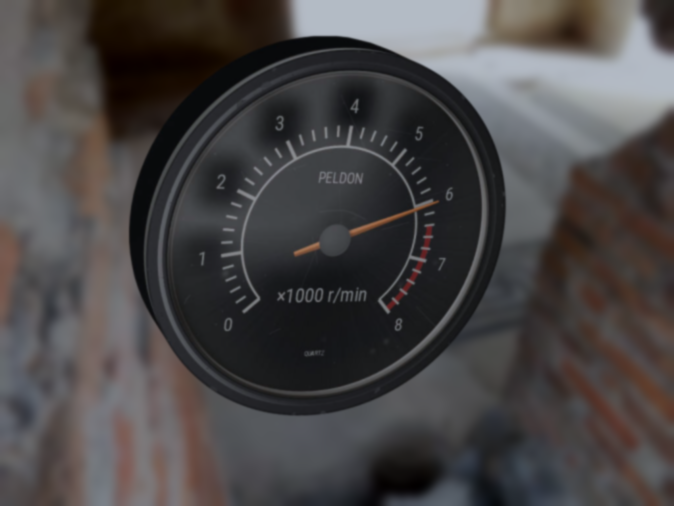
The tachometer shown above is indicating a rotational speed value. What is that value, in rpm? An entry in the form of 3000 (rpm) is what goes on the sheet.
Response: 6000 (rpm)
